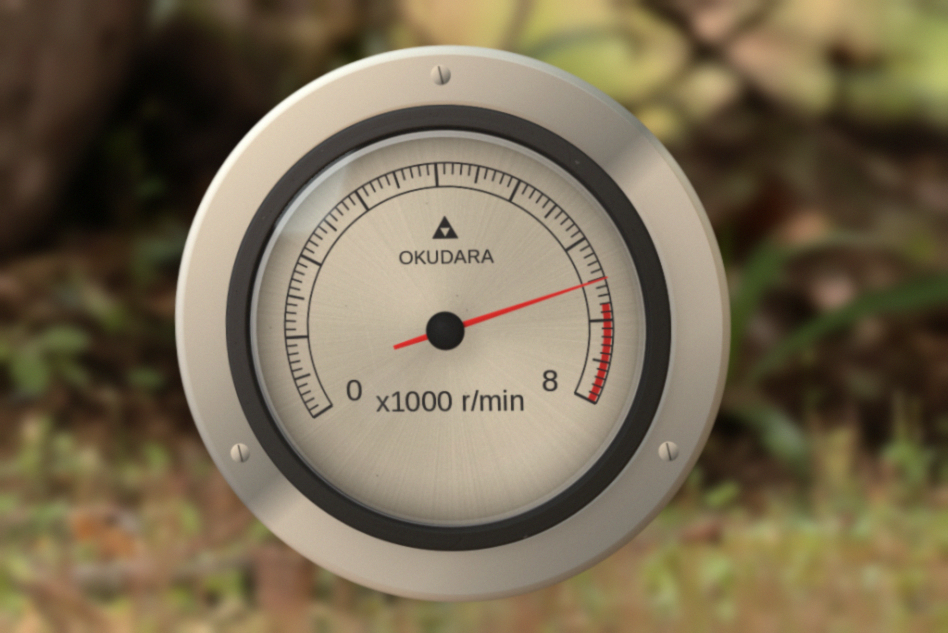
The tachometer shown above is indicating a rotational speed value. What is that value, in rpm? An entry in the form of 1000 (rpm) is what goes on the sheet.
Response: 6500 (rpm)
